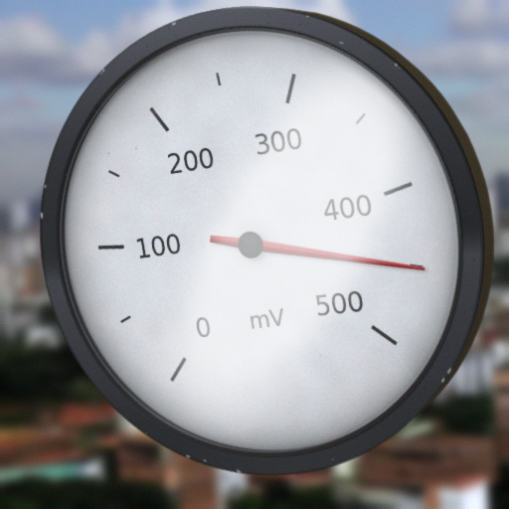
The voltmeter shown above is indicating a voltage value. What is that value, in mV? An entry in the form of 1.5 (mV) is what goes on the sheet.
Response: 450 (mV)
